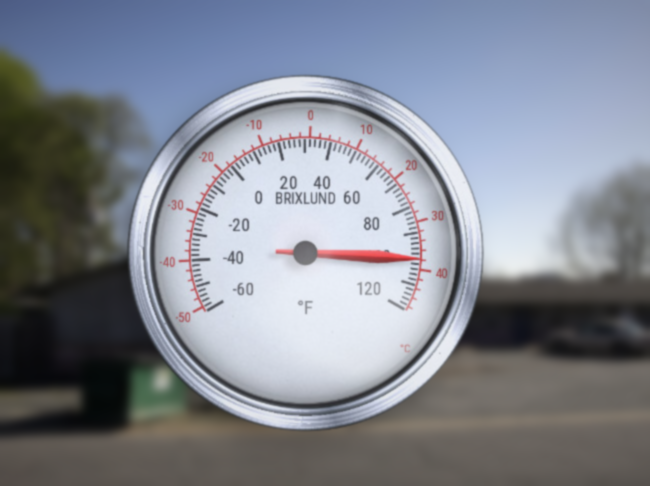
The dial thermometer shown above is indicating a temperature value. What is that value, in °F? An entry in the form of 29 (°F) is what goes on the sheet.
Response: 100 (°F)
